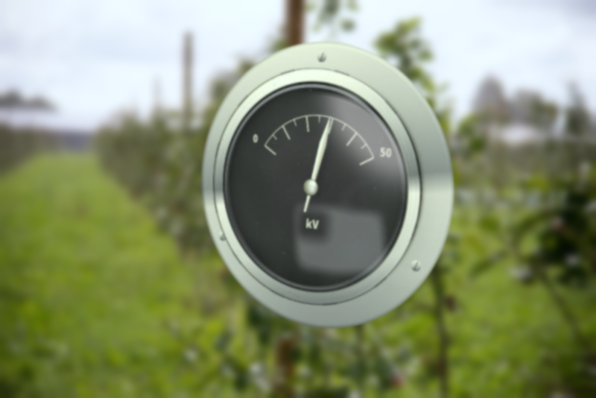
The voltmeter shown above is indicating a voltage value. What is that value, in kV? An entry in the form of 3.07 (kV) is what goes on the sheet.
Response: 30 (kV)
